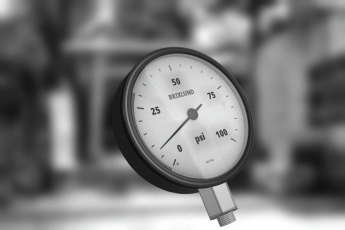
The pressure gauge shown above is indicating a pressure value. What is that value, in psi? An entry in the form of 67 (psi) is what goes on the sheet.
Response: 7.5 (psi)
